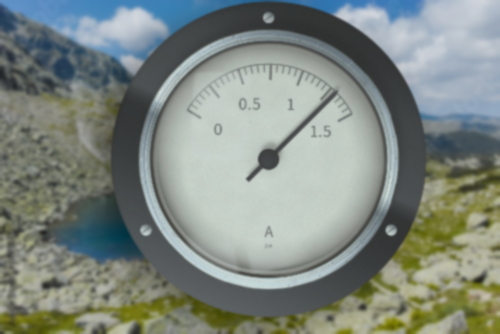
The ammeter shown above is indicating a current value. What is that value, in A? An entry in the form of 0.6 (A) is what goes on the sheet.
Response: 1.3 (A)
